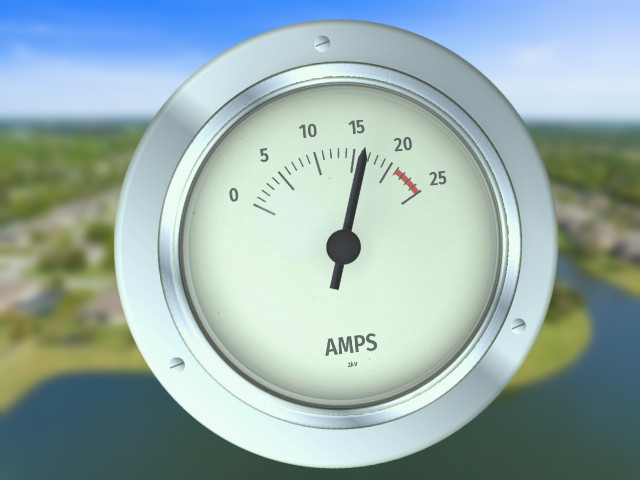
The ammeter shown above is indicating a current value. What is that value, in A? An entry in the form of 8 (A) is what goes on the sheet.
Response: 16 (A)
